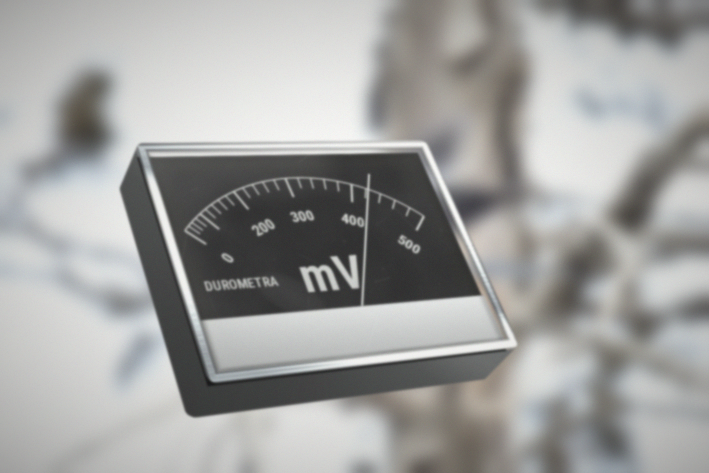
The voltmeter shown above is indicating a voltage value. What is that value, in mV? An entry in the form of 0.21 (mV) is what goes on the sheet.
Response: 420 (mV)
